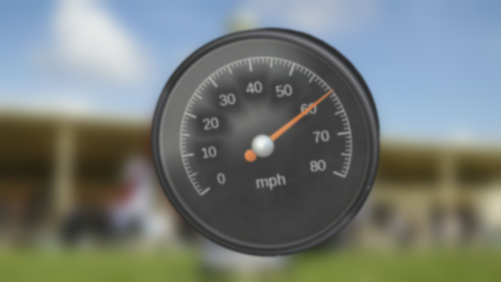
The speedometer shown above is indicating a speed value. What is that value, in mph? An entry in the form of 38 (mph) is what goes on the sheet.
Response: 60 (mph)
